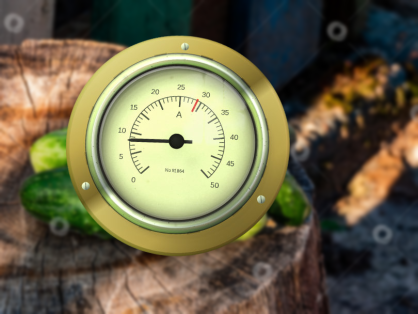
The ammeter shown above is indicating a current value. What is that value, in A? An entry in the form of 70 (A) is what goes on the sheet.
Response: 8 (A)
